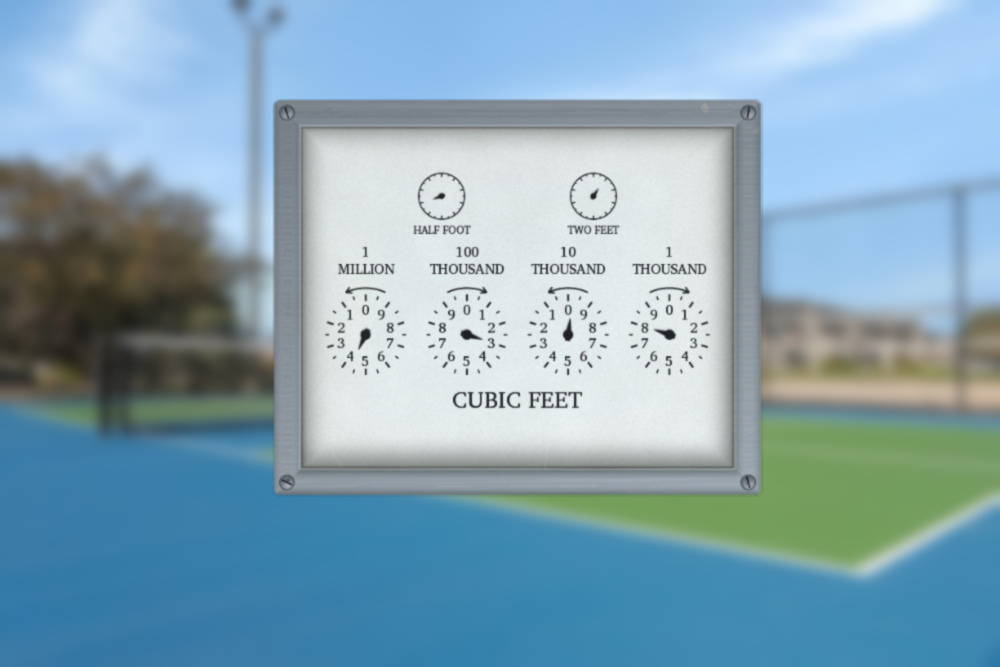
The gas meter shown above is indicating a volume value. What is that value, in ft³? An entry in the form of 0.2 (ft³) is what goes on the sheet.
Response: 429800 (ft³)
